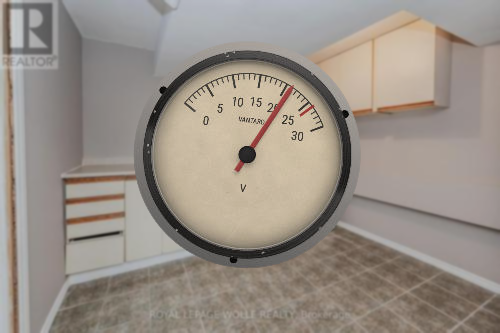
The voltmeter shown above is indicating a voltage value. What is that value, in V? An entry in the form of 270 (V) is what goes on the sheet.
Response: 21 (V)
